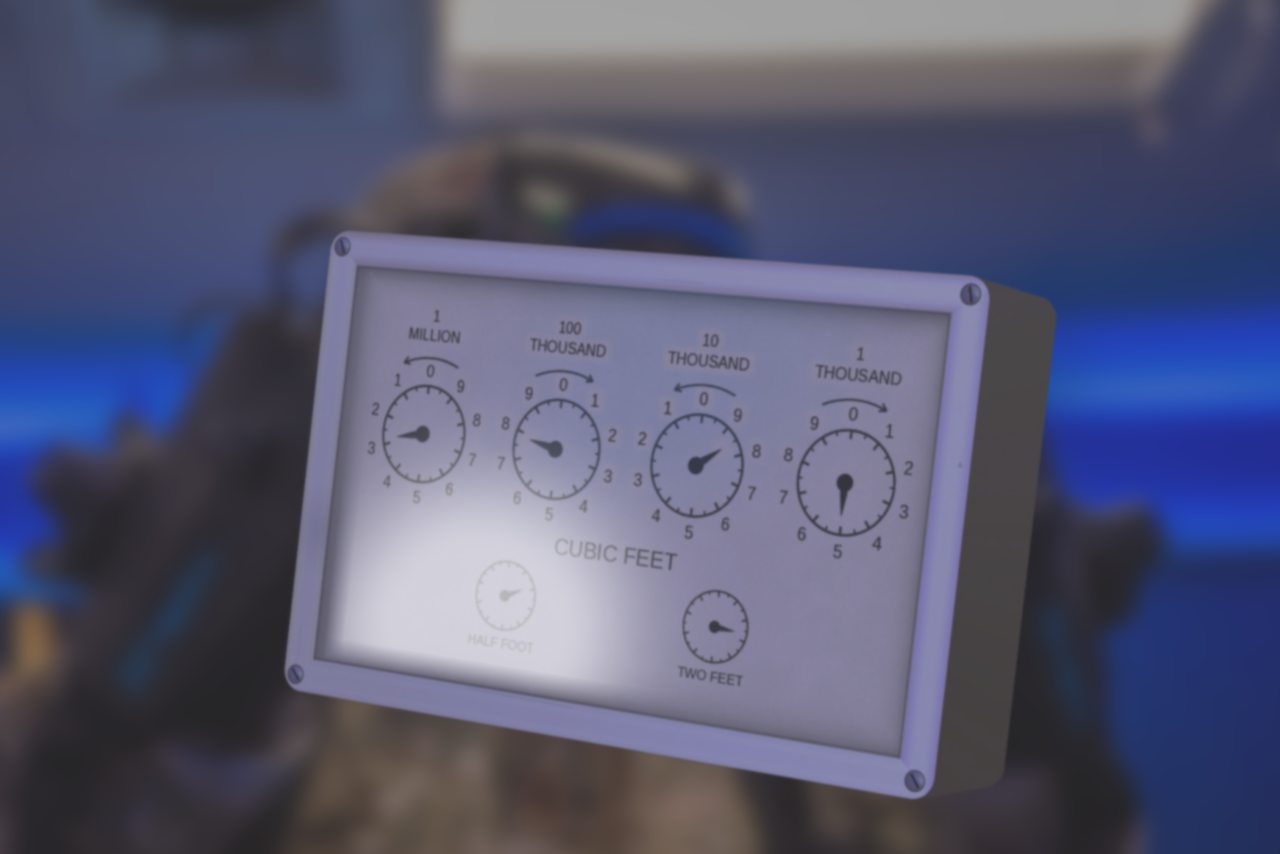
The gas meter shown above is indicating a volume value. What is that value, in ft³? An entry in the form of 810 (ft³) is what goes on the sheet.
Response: 278500 (ft³)
